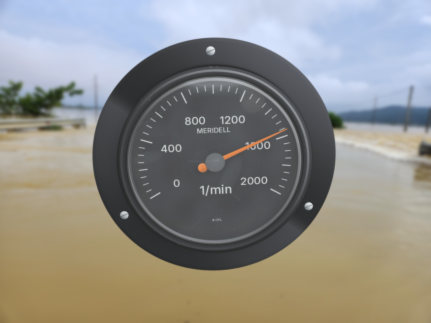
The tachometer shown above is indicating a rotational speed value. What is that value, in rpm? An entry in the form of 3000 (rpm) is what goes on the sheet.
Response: 1550 (rpm)
